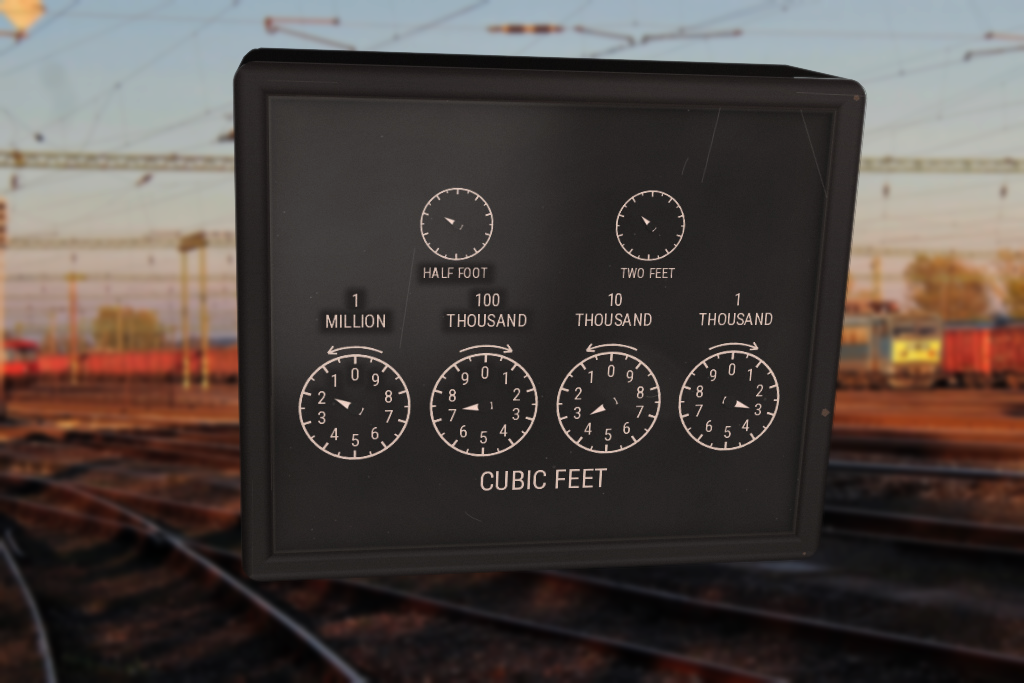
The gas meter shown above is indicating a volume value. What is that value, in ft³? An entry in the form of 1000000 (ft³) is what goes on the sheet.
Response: 173300 (ft³)
